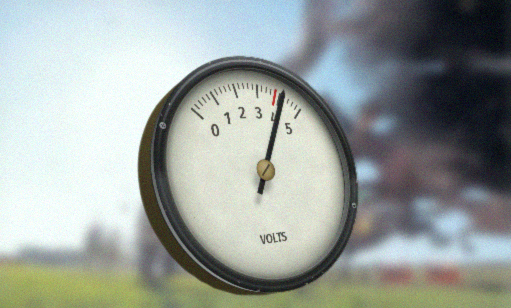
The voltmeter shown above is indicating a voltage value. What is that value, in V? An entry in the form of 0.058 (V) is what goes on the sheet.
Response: 4 (V)
